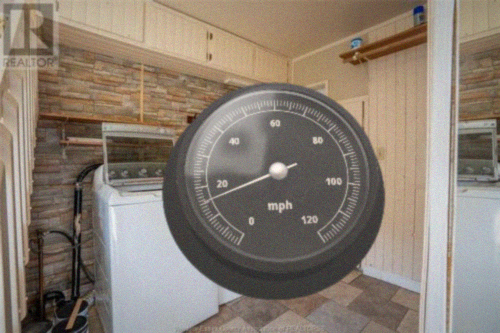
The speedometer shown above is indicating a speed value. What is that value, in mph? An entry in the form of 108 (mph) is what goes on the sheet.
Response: 15 (mph)
